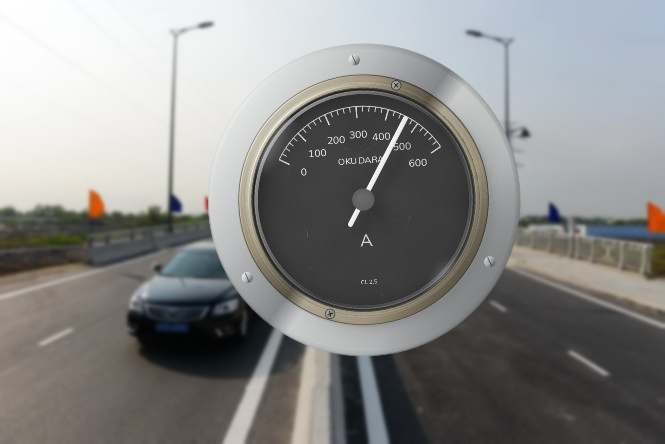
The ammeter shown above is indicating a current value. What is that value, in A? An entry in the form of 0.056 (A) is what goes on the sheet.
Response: 460 (A)
